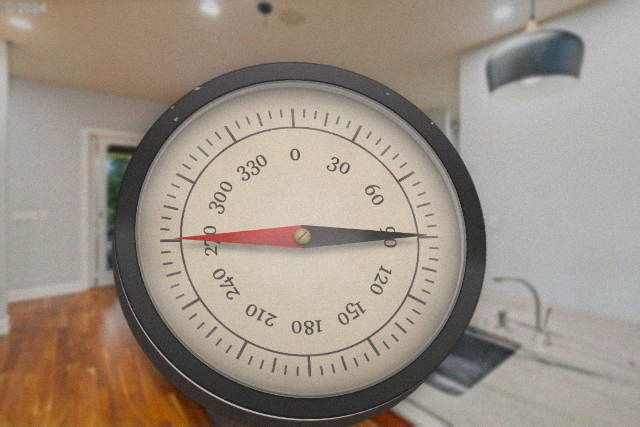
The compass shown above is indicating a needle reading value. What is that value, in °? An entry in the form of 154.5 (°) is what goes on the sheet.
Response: 270 (°)
